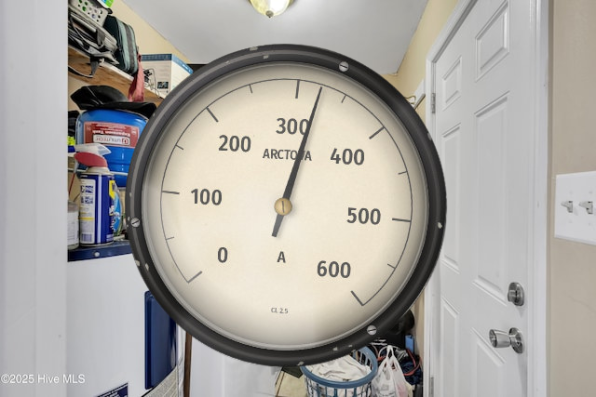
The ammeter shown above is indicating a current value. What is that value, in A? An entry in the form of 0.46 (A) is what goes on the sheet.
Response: 325 (A)
